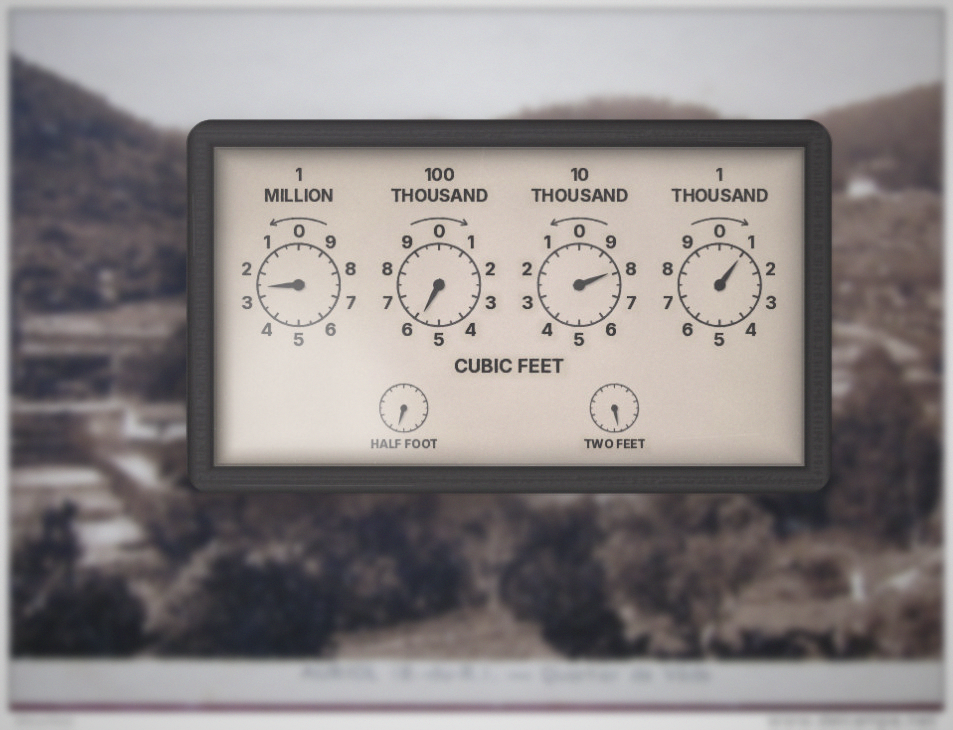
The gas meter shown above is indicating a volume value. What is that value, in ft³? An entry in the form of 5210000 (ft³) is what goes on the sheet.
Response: 258100 (ft³)
